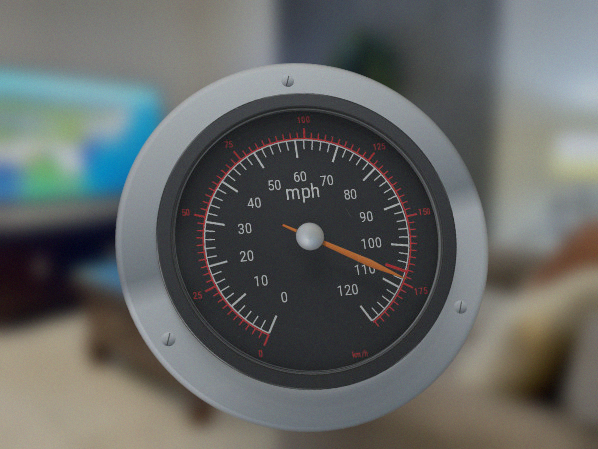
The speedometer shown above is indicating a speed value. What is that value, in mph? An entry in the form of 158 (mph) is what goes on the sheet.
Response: 108 (mph)
